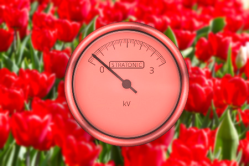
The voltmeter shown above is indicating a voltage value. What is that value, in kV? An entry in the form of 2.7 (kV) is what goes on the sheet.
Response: 0.25 (kV)
